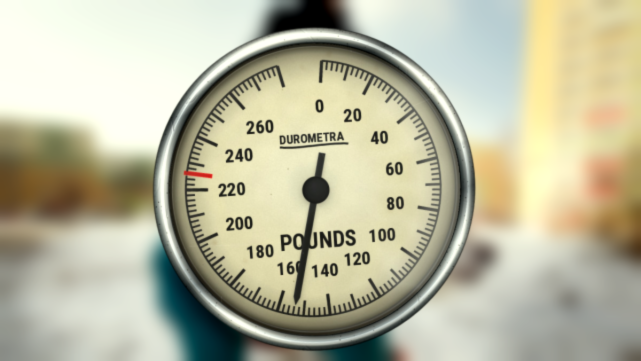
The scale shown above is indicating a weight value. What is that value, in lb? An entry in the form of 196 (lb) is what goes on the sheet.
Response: 154 (lb)
